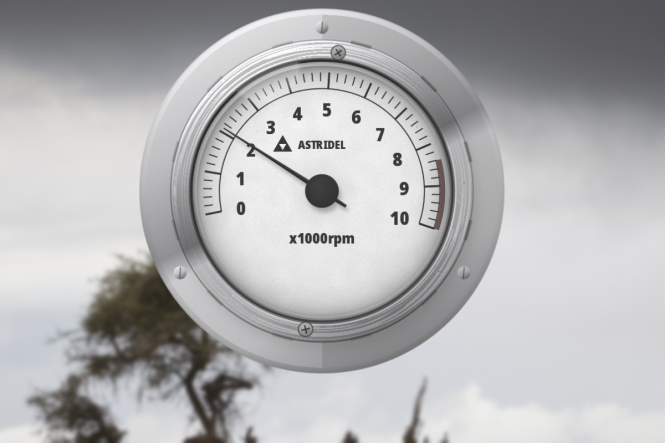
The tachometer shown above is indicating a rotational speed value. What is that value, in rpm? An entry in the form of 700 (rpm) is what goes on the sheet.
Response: 2100 (rpm)
